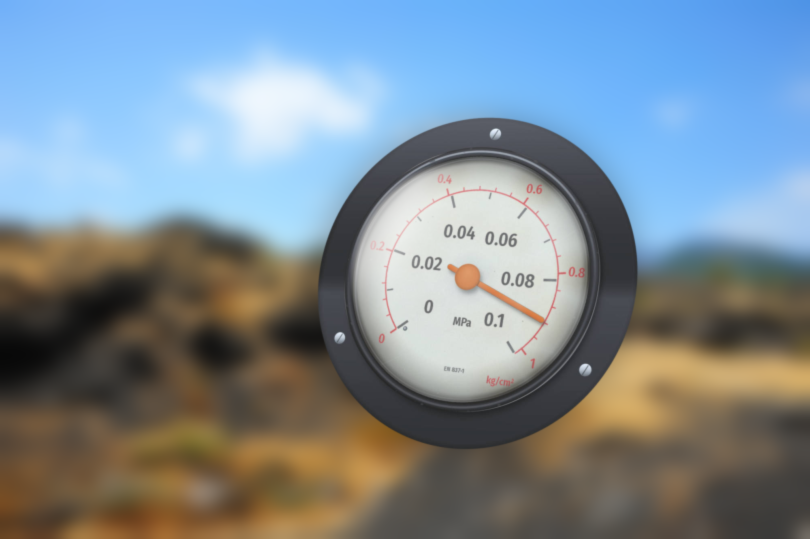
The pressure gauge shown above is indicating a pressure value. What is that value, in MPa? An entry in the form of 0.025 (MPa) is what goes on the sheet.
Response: 0.09 (MPa)
